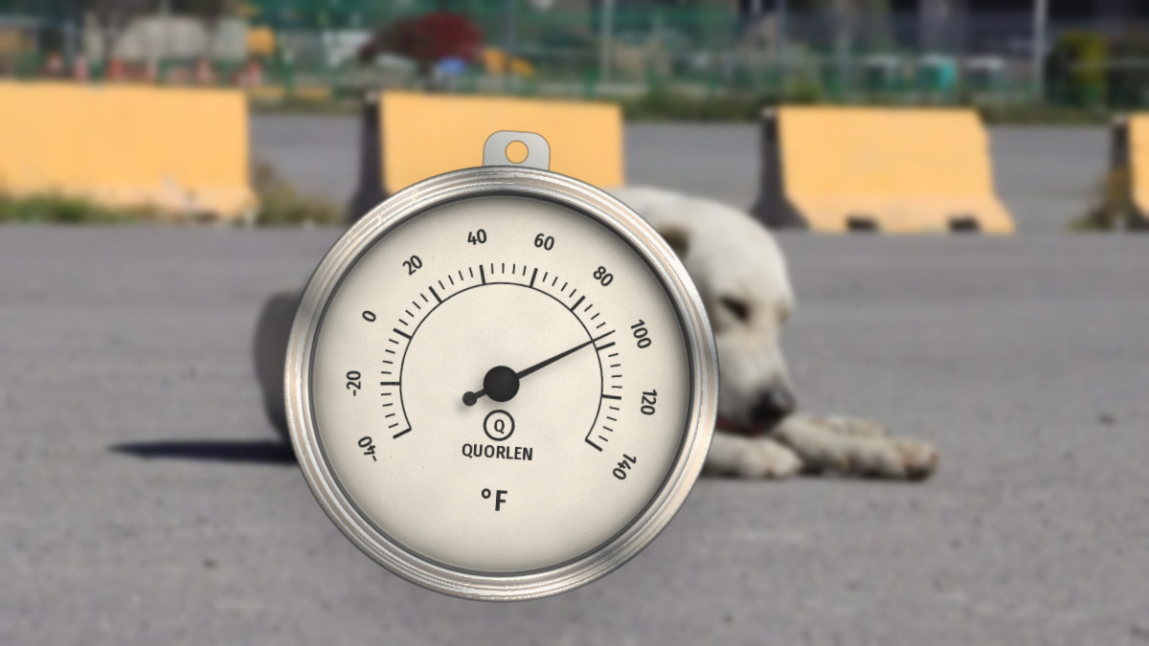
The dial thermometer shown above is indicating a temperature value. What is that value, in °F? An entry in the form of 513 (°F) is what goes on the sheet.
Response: 96 (°F)
